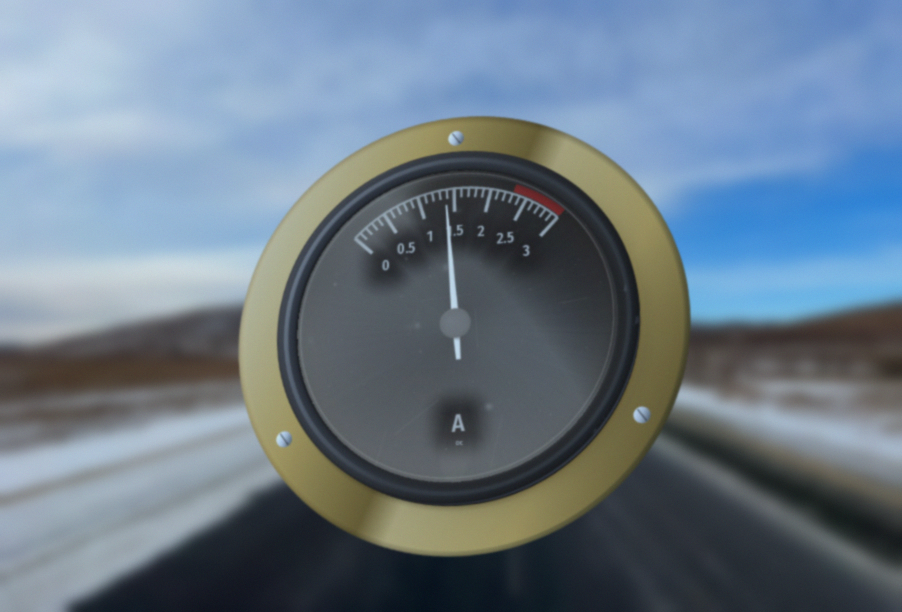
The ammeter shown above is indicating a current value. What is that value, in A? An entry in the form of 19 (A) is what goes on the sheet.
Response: 1.4 (A)
